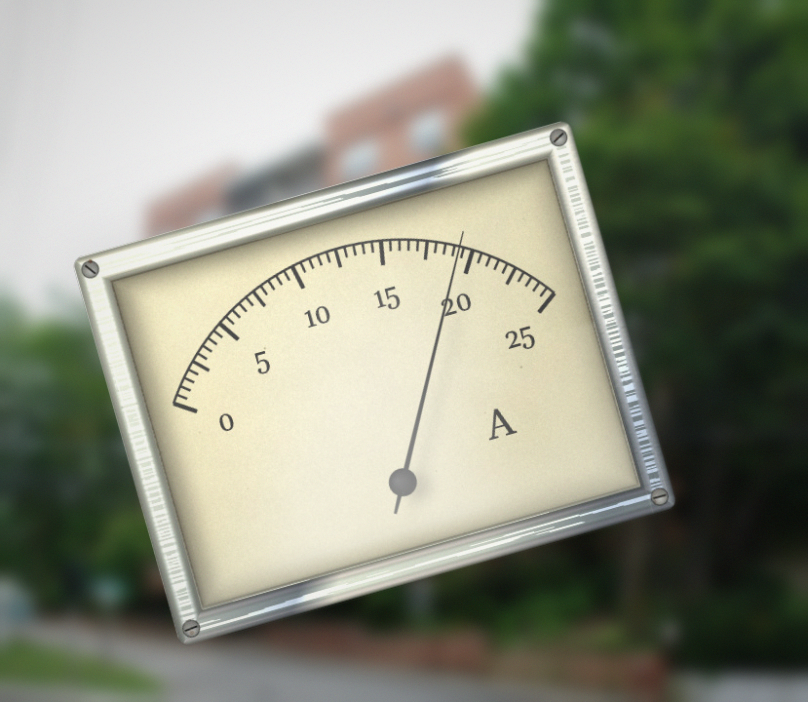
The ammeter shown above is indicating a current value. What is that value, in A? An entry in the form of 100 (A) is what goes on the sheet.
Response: 19.25 (A)
